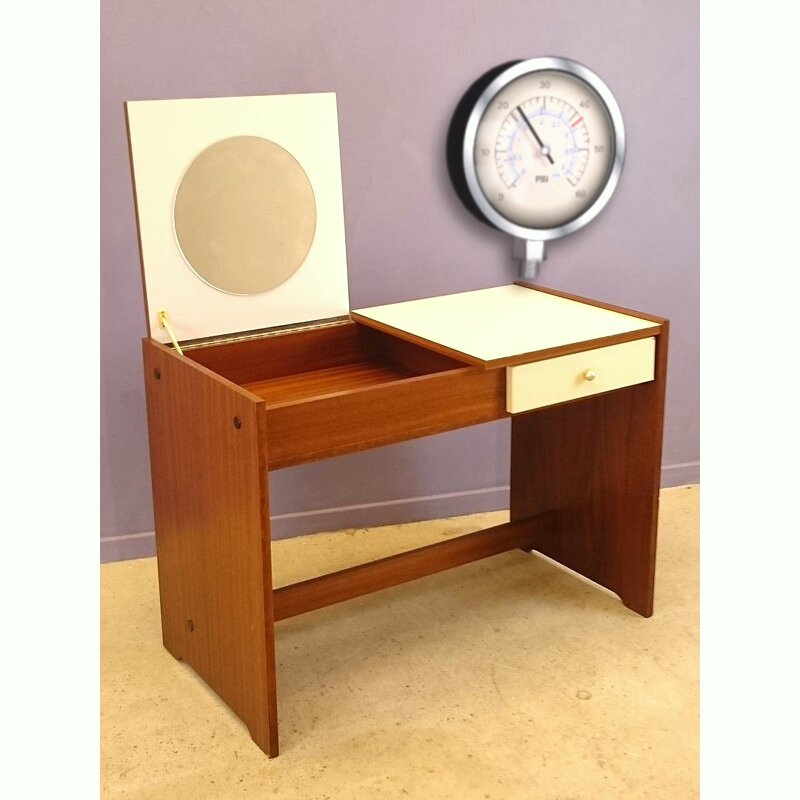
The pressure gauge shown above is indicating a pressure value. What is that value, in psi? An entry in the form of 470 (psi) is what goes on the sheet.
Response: 22 (psi)
